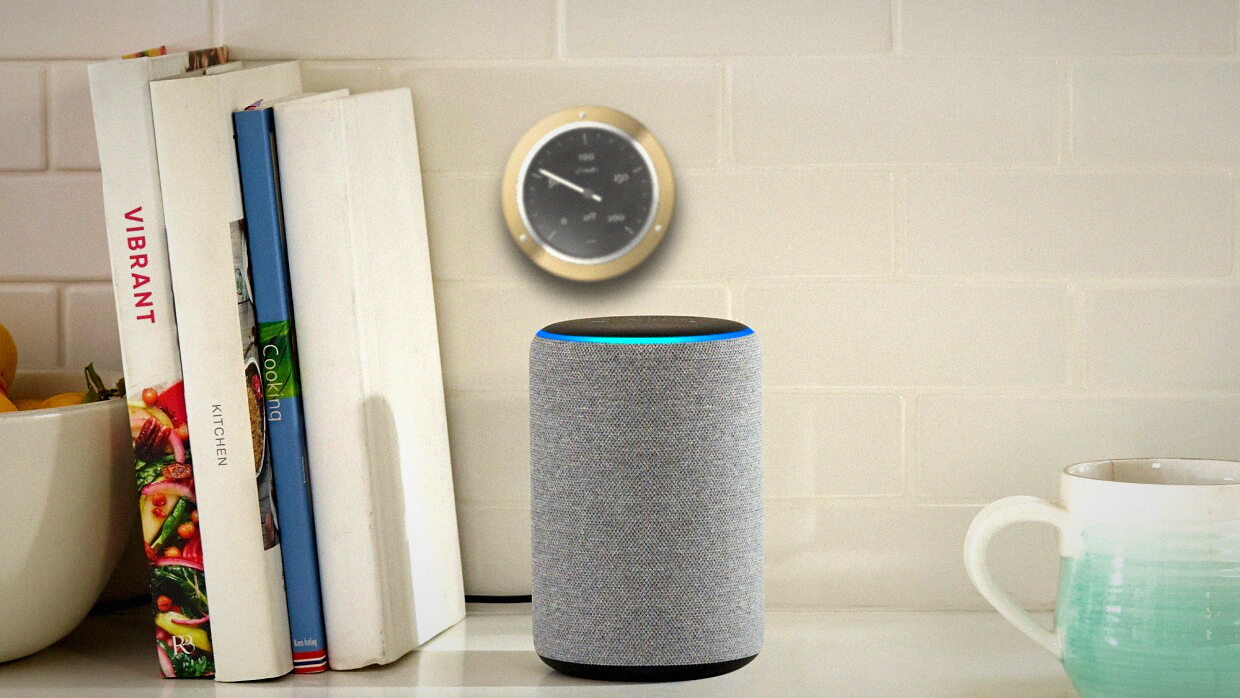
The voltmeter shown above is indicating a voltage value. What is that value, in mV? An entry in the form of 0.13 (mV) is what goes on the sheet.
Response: 55 (mV)
